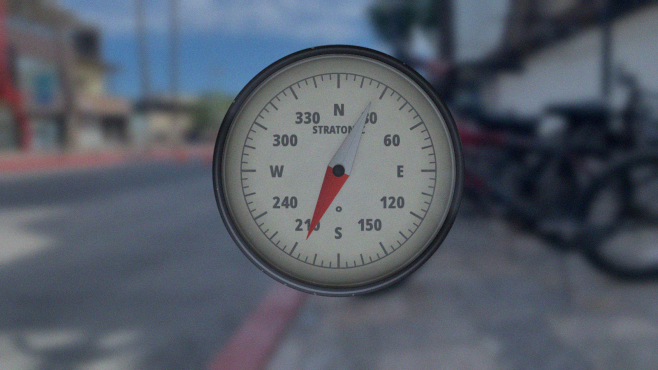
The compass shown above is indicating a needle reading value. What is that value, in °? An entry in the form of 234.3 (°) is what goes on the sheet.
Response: 205 (°)
